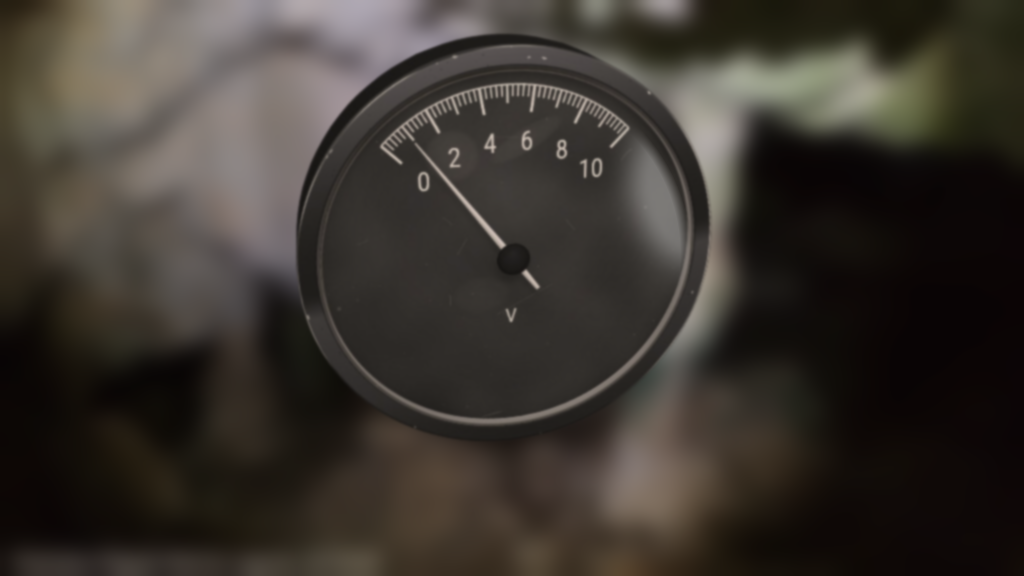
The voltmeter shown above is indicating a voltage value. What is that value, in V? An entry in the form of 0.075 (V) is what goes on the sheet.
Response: 1 (V)
